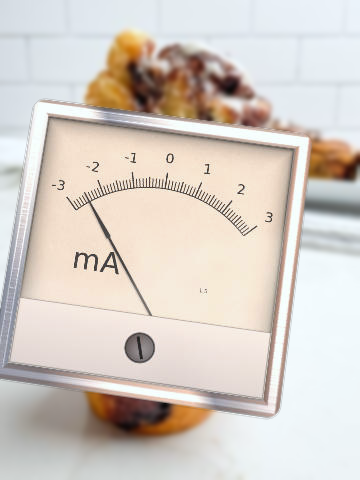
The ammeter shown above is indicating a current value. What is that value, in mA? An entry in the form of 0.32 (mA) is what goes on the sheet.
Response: -2.5 (mA)
